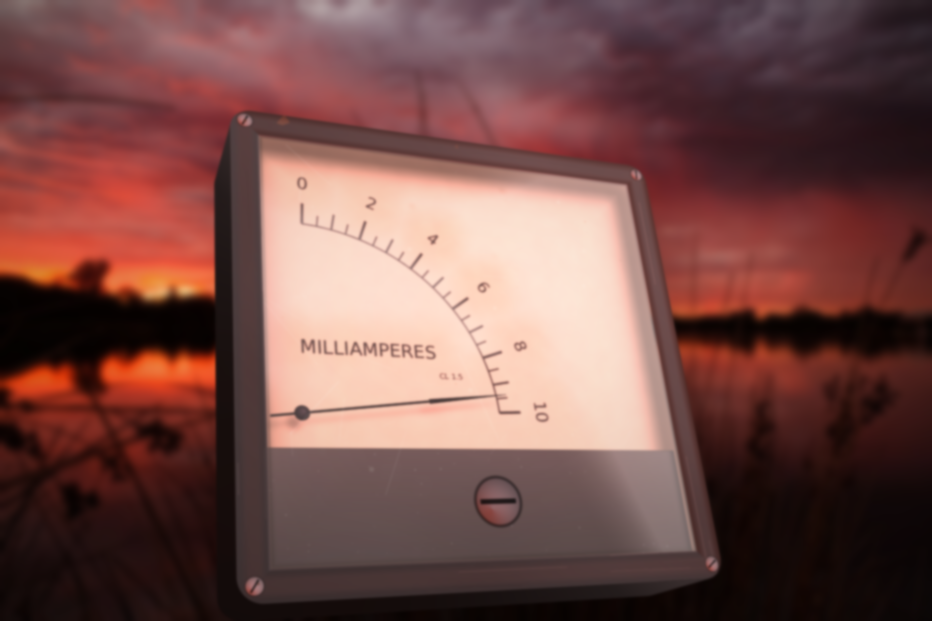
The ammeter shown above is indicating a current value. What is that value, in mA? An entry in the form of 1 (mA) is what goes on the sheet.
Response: 9.5 (mA)
